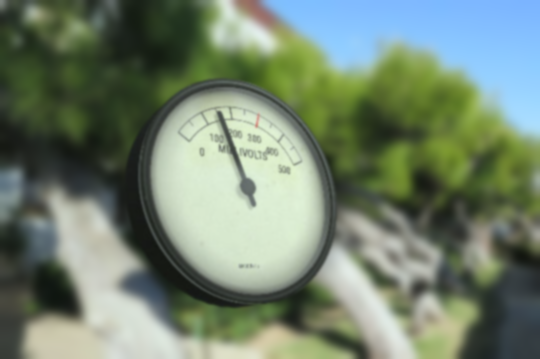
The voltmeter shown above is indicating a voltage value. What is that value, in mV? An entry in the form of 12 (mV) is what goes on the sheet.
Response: 150 (mV)
